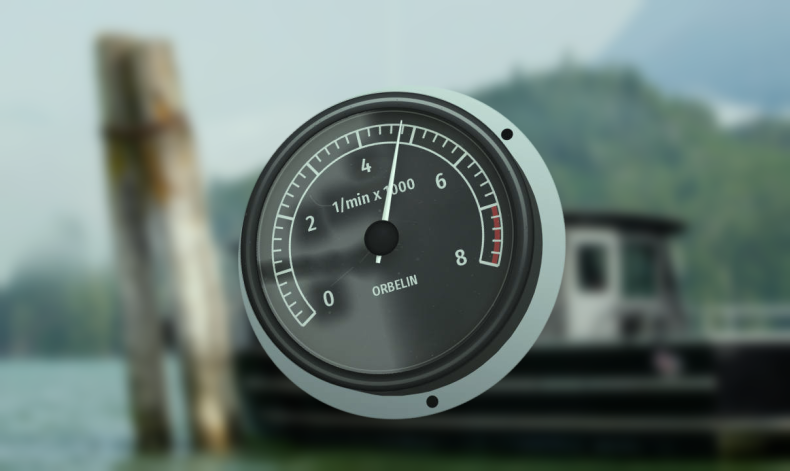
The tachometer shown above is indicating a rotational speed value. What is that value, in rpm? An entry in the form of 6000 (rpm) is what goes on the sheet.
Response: 4800 (rpm)
